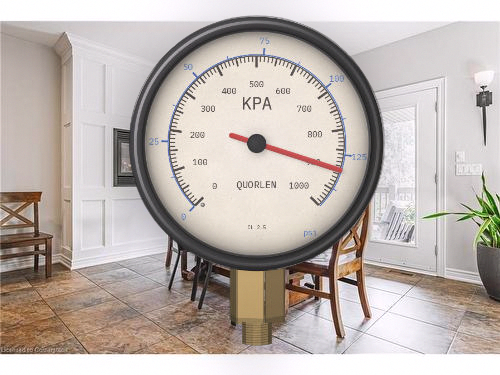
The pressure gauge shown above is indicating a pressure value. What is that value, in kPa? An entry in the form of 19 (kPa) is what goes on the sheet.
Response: 900 (kPa)
